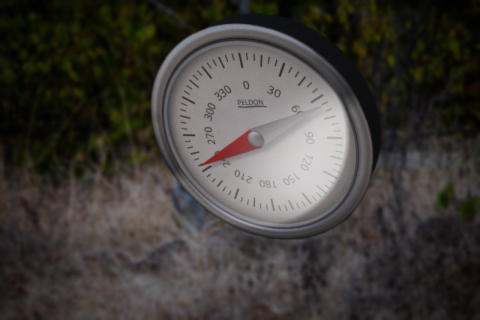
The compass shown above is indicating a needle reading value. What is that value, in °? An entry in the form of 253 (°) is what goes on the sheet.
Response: 245 (°)
